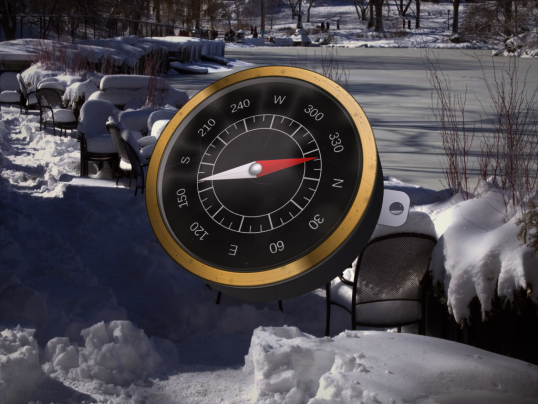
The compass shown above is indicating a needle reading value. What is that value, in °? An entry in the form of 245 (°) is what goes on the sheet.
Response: 340 (°)
